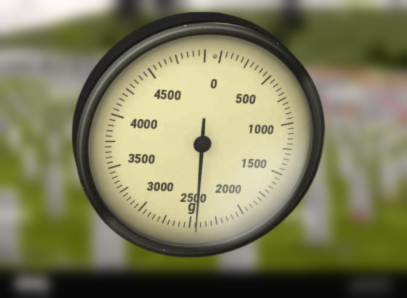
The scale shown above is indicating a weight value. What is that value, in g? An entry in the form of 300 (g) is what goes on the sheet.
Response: 2450 (g)
